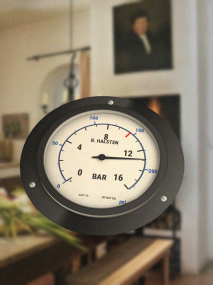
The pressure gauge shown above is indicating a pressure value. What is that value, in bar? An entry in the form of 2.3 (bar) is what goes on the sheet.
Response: 13 (bar)
